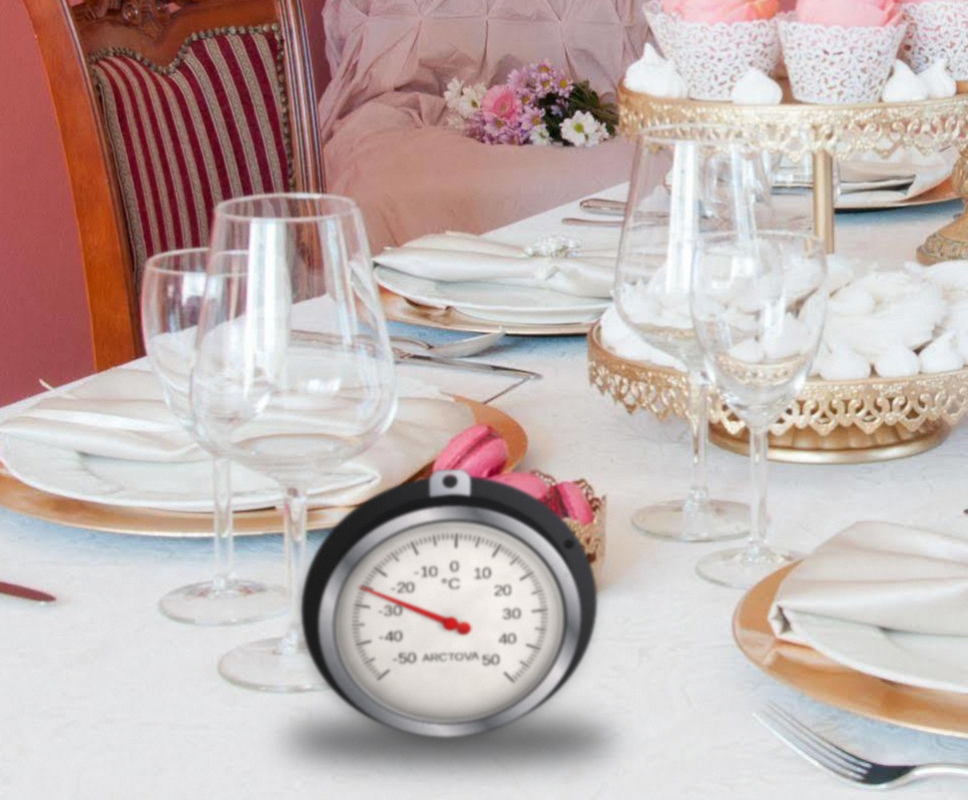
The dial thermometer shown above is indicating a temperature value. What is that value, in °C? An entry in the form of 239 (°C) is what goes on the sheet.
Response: -25 (°C)
